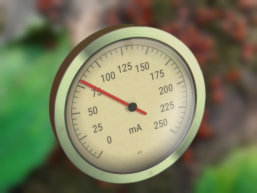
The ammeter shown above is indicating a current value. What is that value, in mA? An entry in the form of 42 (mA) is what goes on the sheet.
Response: 80 (mA)
